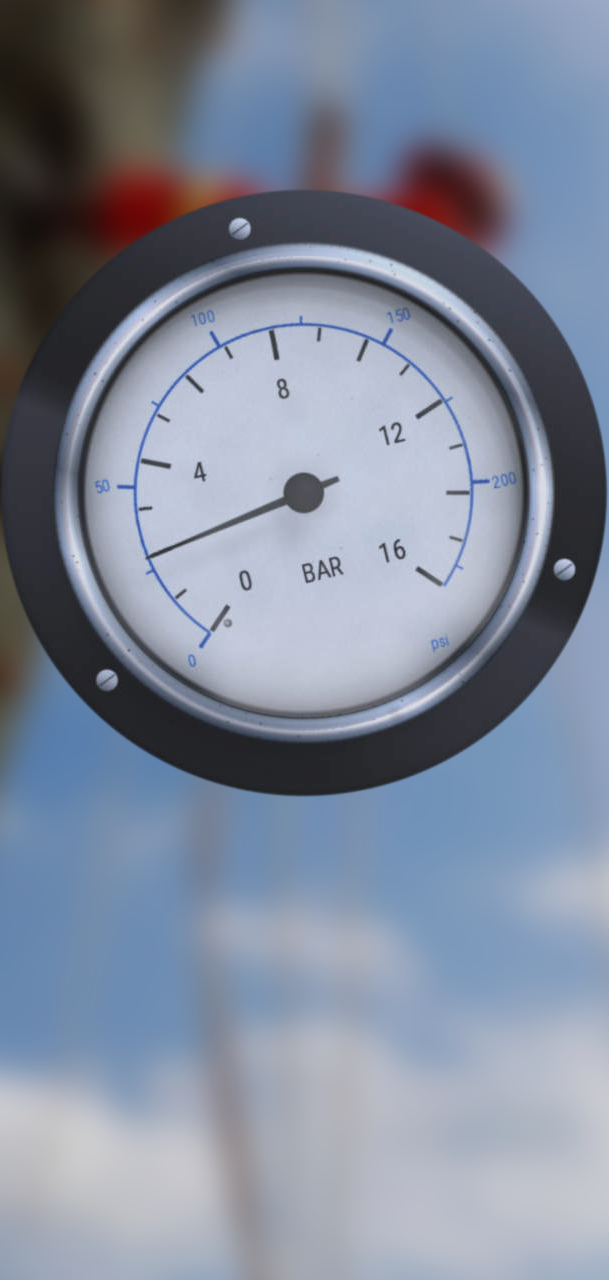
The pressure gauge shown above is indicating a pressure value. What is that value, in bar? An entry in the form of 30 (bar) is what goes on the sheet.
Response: 2 (bar)
